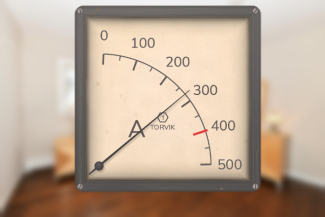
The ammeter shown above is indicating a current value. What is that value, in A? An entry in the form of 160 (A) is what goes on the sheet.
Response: 275 (A)
